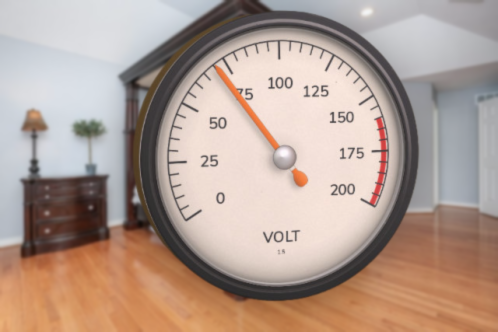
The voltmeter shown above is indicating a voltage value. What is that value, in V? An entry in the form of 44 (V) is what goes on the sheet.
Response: 70 (V)
